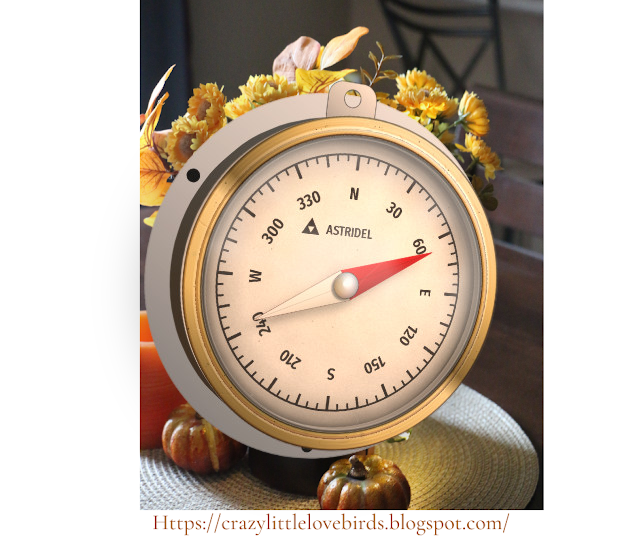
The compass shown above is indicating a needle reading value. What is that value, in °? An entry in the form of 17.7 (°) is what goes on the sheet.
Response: 65 (°)
